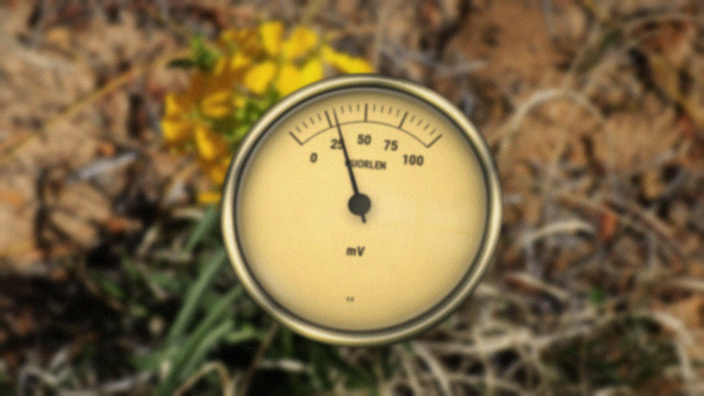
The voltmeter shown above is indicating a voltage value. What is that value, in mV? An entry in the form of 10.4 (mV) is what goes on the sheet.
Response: 30 (mV)
